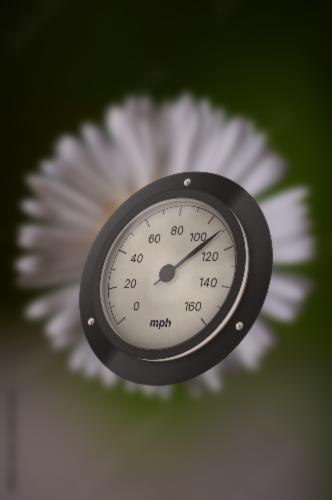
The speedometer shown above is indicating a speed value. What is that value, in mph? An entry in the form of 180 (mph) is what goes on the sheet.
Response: 110 (mph)
